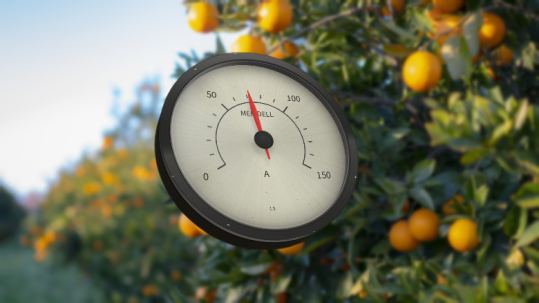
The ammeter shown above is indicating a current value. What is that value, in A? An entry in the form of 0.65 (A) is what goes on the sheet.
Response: 70 (A)
